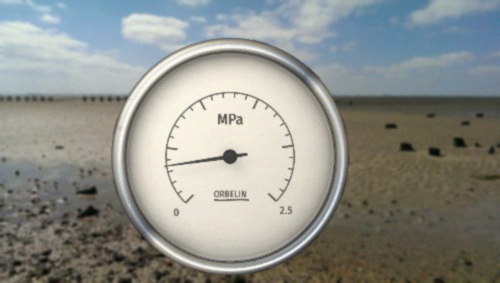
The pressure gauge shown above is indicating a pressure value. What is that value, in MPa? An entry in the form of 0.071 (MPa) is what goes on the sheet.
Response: 0.35 (MPa)
